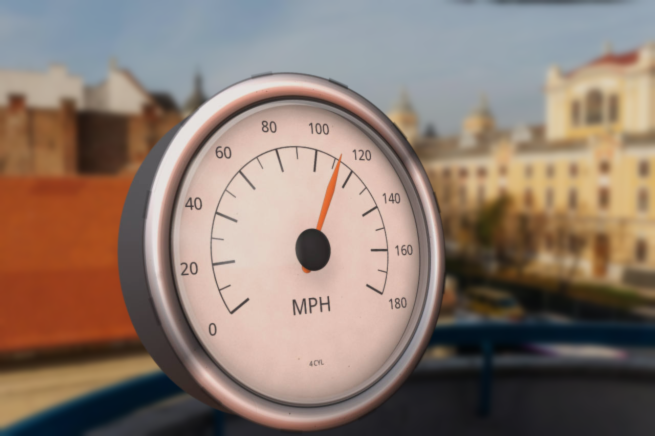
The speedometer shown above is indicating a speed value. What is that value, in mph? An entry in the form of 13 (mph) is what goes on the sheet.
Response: 110 (mph)
